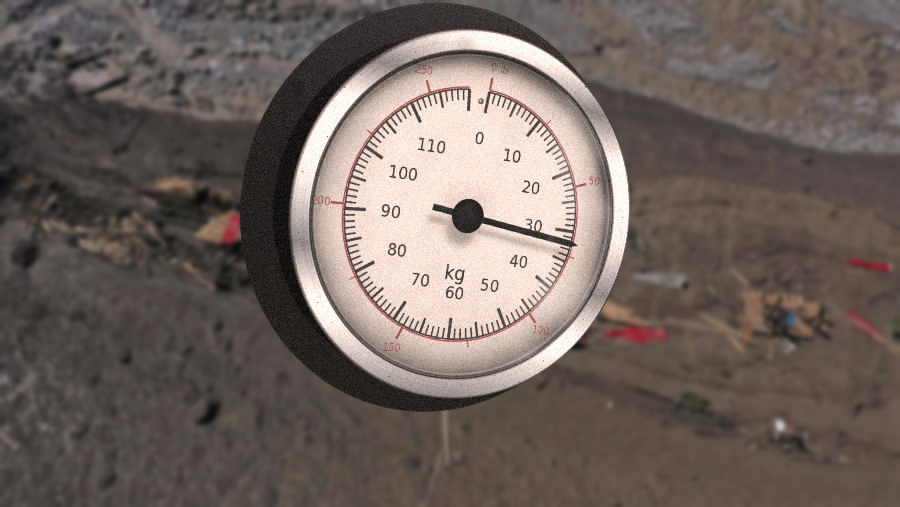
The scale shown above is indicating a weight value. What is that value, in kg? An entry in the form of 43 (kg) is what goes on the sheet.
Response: 32 (kg)
